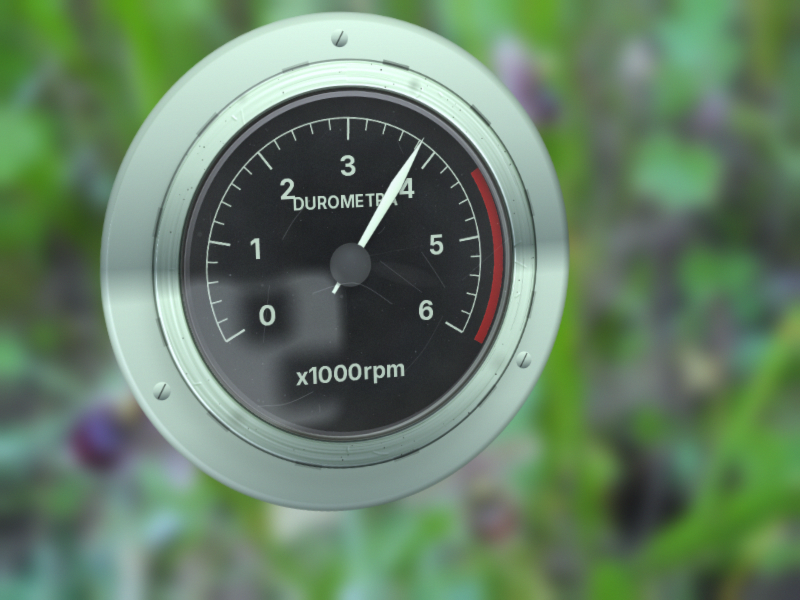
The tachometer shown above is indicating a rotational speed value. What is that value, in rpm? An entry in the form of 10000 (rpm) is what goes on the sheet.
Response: 3800 (rpm)
